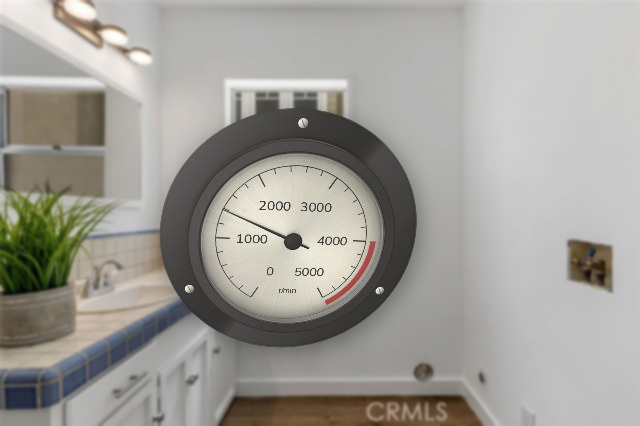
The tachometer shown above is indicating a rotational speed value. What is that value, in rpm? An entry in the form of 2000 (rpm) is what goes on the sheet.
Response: 1400 (rpm)
